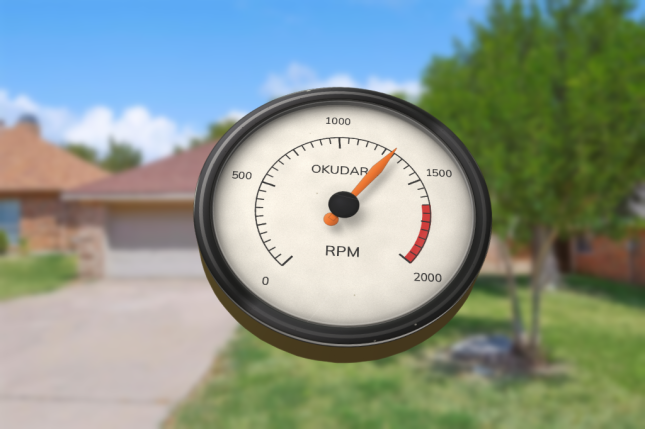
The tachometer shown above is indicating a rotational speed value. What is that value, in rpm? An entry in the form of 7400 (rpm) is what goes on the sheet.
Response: 1300 (rpm)
